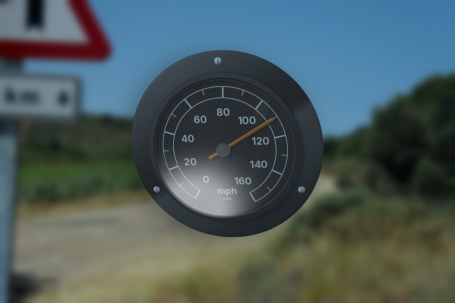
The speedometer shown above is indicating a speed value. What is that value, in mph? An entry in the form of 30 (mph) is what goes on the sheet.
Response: 110 (mph)
